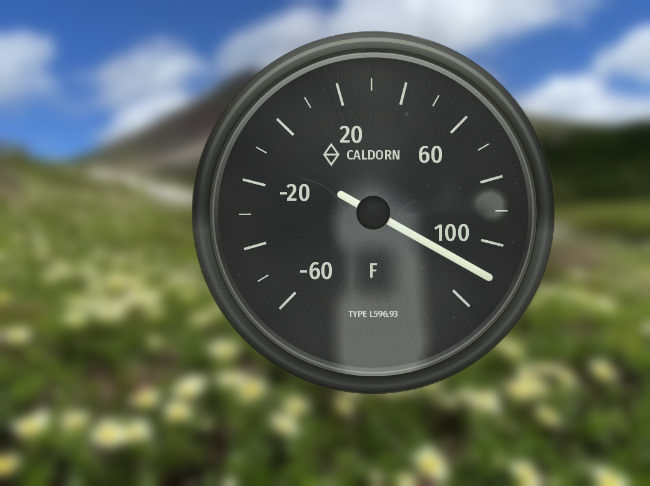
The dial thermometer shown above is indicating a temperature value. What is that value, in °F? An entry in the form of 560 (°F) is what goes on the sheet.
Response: 110 (°F)
